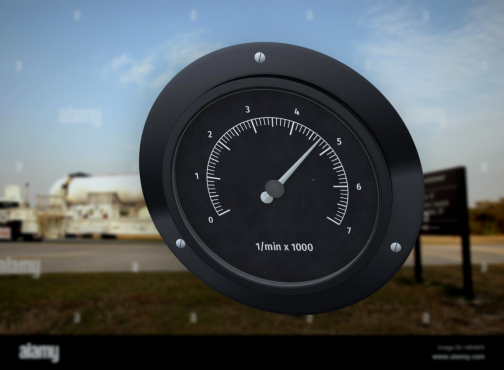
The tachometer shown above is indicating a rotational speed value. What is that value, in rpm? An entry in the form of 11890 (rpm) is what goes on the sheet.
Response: 4700 (rpm)
